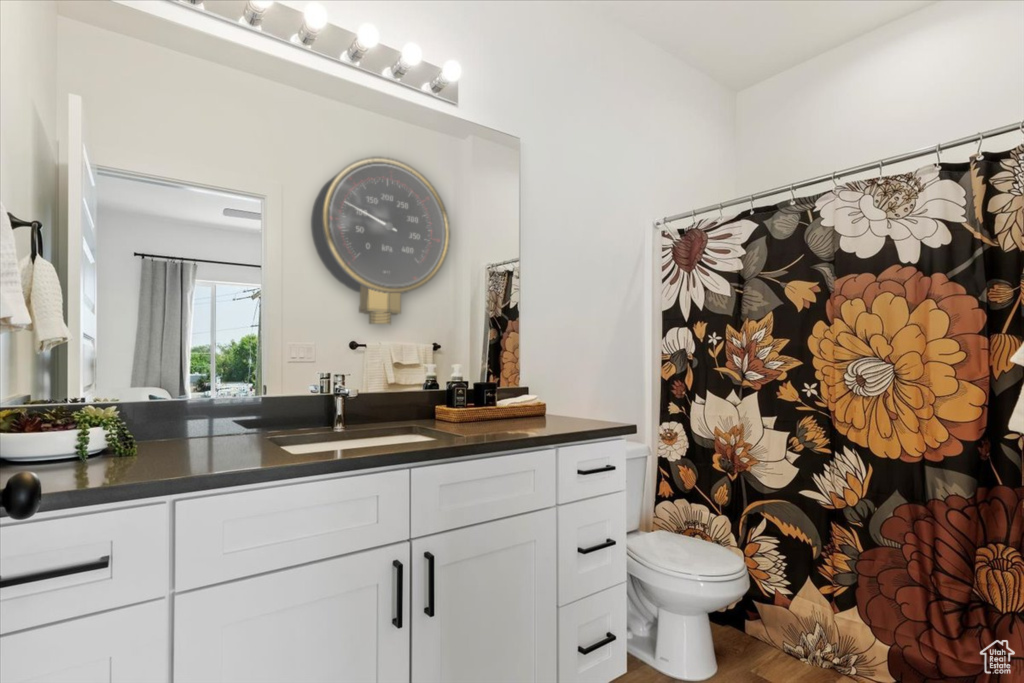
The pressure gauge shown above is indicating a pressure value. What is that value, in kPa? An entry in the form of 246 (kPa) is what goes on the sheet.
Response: 100 (kPa)
